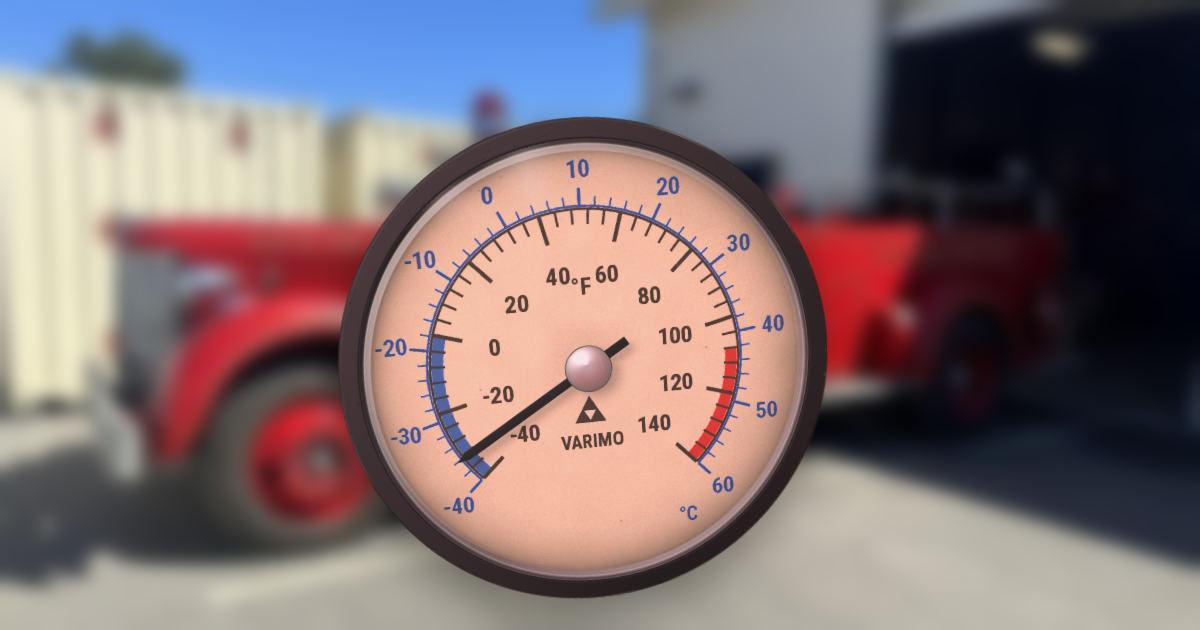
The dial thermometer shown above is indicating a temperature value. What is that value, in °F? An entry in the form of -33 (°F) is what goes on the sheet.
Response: -32 (°F)
